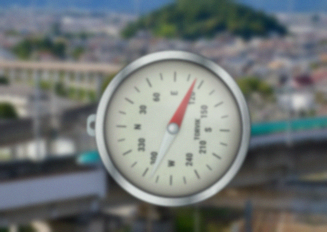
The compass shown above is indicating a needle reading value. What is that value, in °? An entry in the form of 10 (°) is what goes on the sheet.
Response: 112.5 (°)
